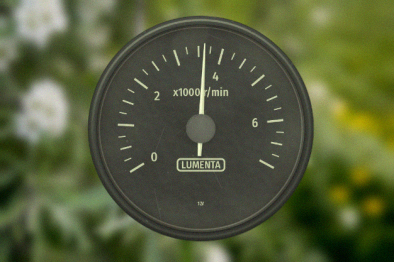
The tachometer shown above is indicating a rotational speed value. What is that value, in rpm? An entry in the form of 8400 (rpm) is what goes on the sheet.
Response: 3625 (rpm)
